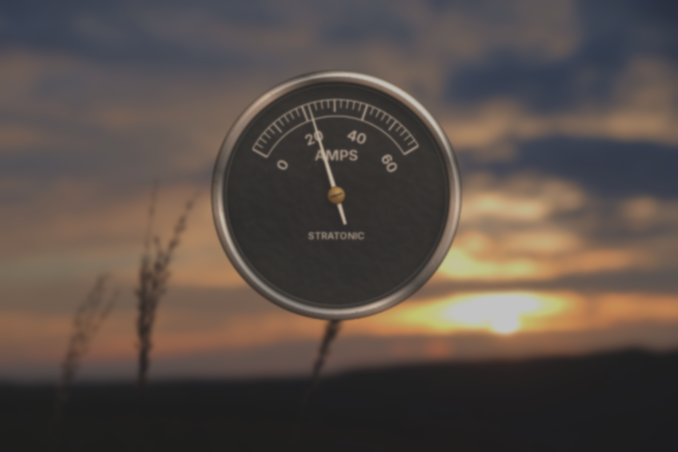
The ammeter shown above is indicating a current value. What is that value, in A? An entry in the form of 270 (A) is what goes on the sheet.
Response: 22 (A)
